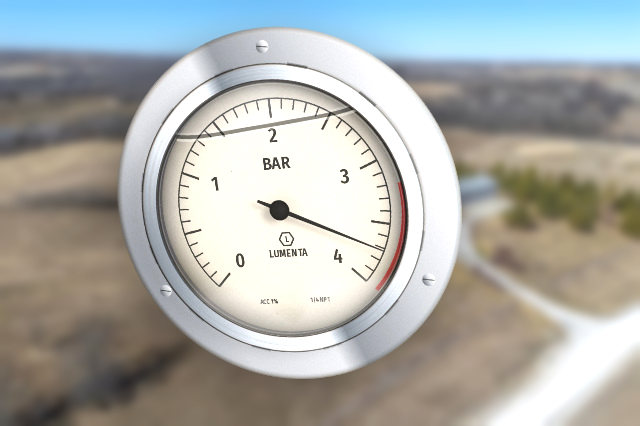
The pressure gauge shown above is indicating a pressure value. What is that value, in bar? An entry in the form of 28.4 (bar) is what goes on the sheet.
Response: 3.7 (bar)
